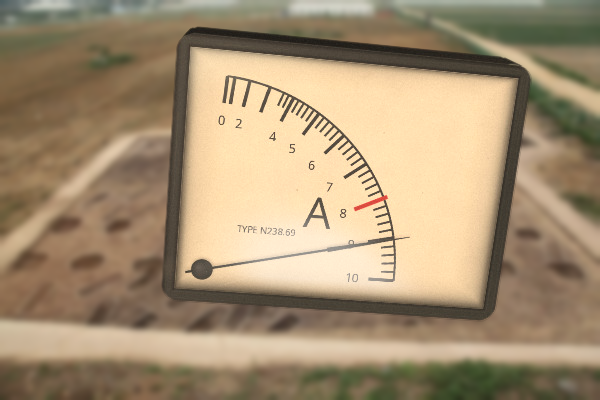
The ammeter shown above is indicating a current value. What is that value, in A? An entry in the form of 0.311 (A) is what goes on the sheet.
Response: 9 (A)
